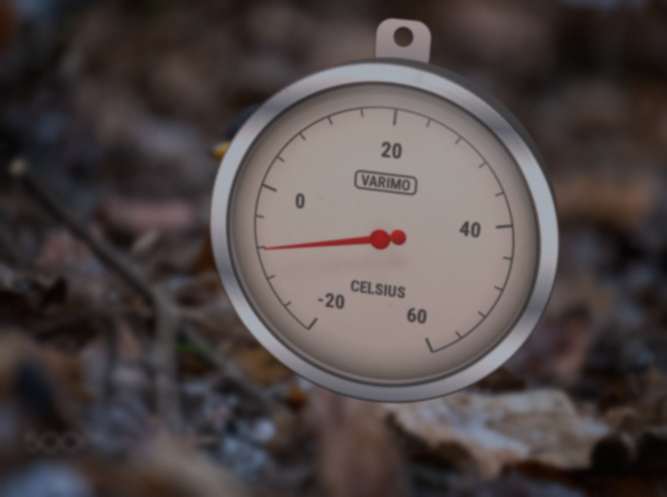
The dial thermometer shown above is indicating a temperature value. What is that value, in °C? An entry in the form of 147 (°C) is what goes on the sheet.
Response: -8 (°C)
